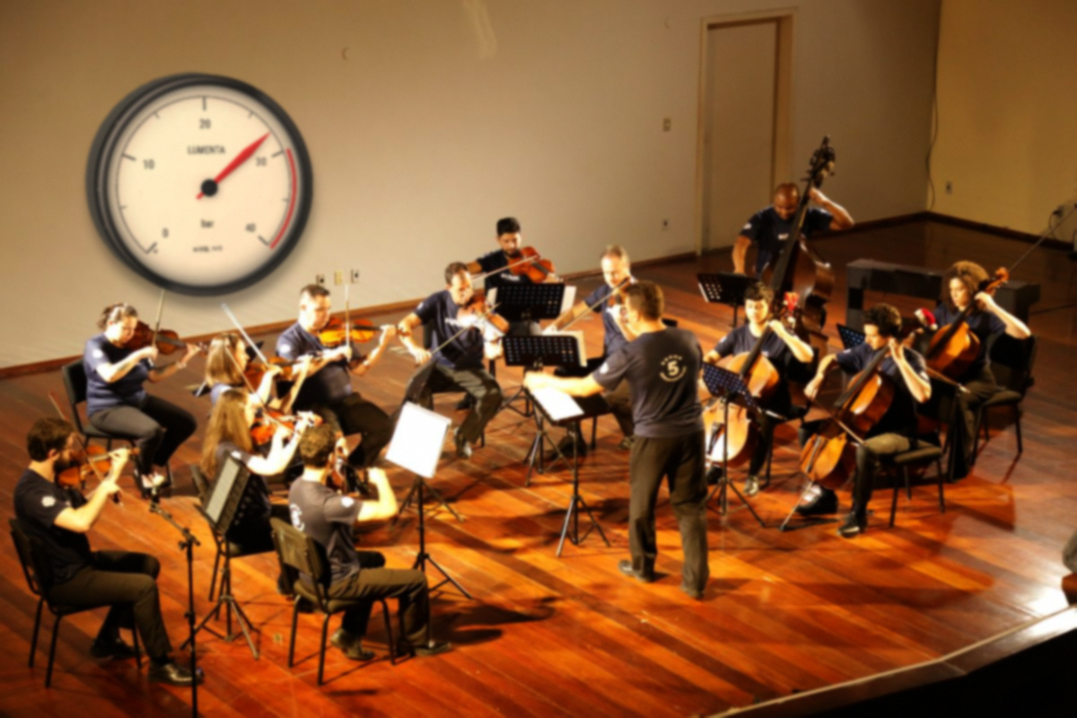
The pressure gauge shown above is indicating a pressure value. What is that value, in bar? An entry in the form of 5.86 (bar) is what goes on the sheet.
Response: 27.5 (bar)
